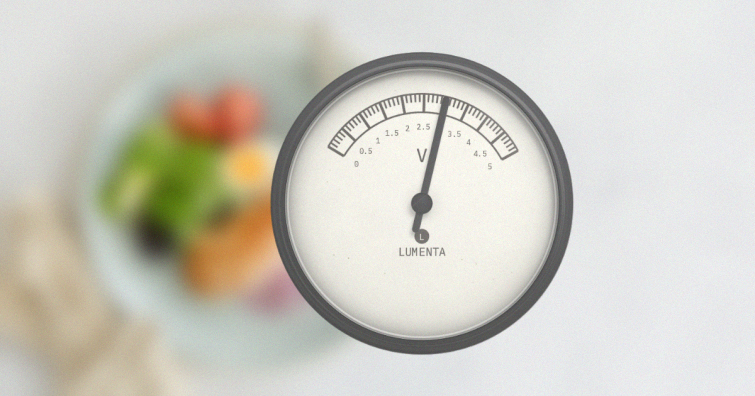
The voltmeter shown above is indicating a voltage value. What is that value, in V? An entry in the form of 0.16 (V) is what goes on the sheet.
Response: 3 (V)
